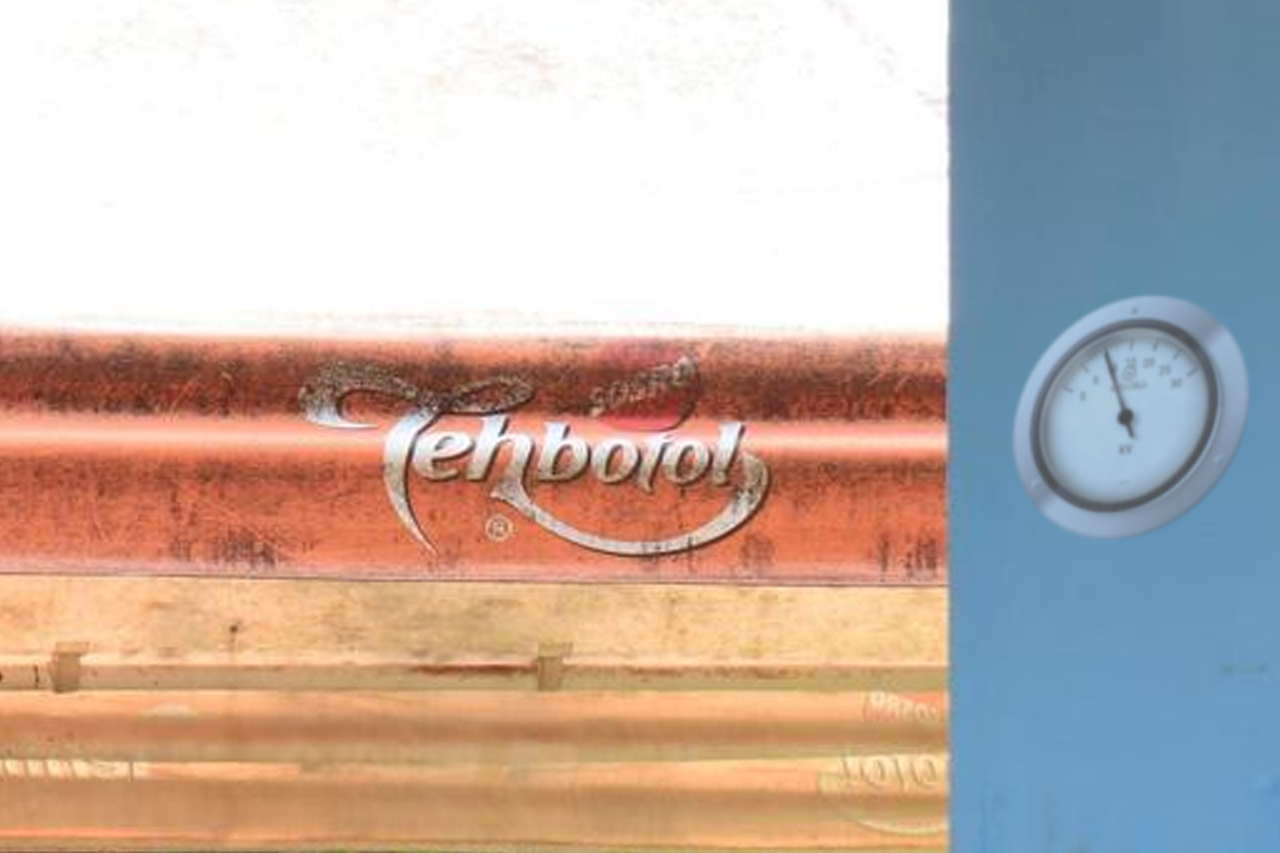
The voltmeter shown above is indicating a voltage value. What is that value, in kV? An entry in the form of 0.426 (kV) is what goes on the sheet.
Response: 10 (kV)
